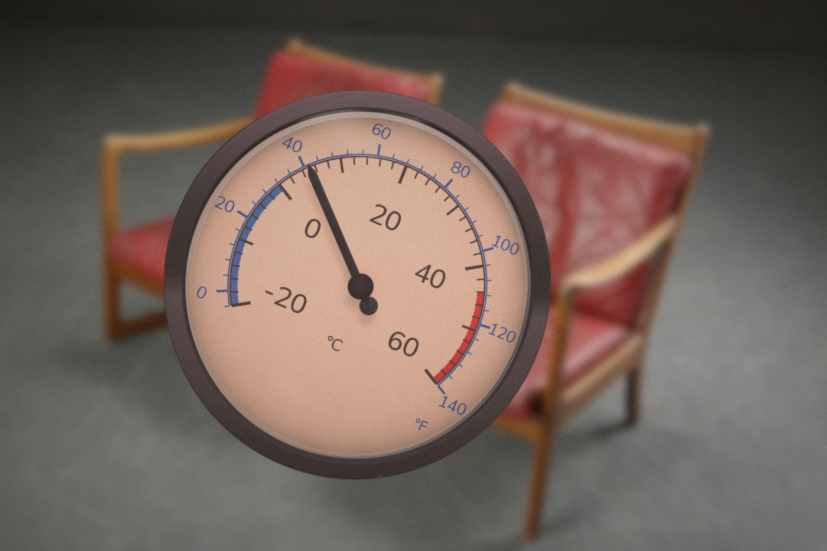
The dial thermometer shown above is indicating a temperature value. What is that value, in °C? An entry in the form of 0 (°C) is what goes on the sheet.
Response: 5 (°C)
